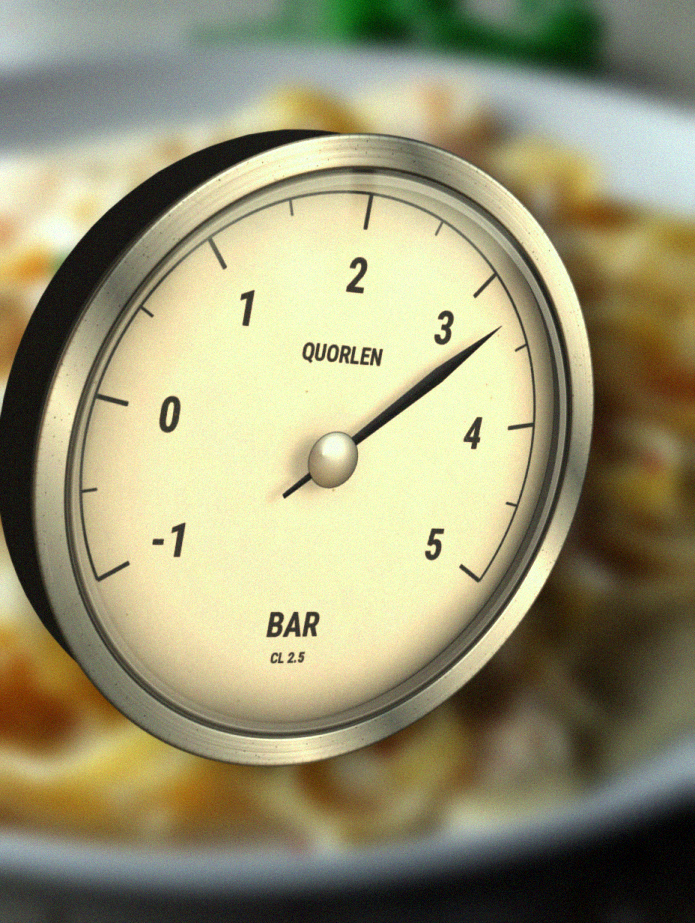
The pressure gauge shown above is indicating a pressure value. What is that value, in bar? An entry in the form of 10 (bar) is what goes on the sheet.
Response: 3.25 (bar)
